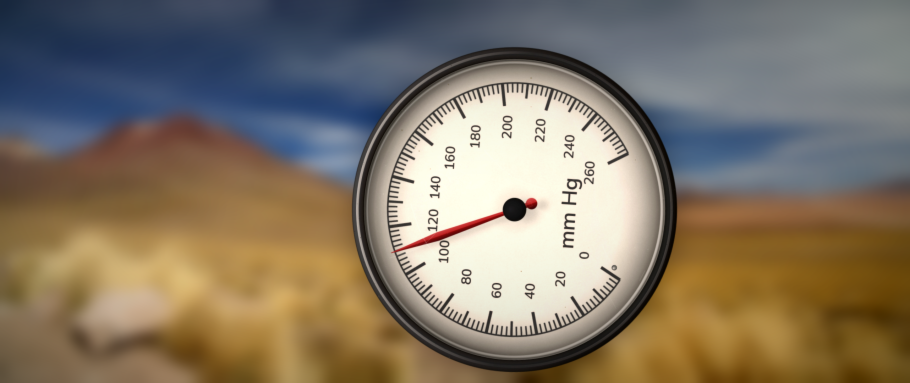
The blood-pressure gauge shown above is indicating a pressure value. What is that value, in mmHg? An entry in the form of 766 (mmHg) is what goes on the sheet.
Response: 110 (mmHg)
